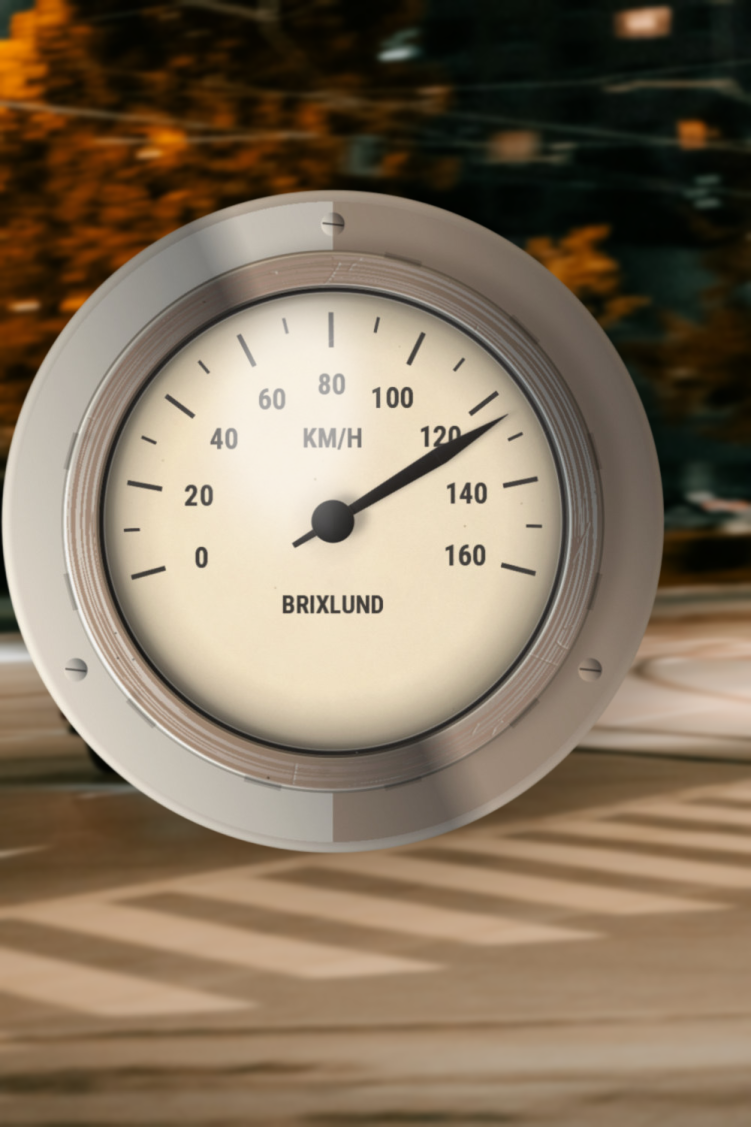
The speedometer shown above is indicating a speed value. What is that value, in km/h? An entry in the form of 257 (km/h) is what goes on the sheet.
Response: 125 (km/h)
